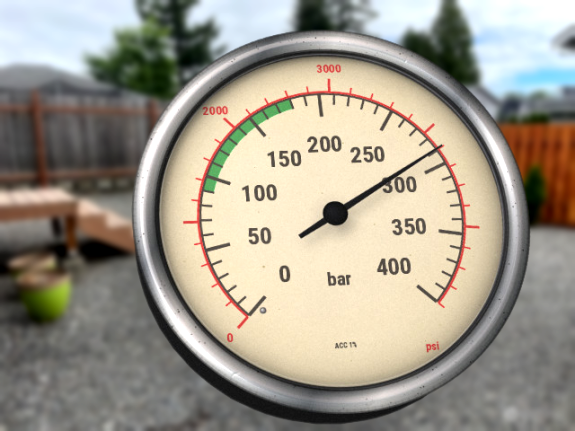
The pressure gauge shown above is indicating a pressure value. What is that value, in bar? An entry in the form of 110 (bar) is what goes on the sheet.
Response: 290 (bar)
